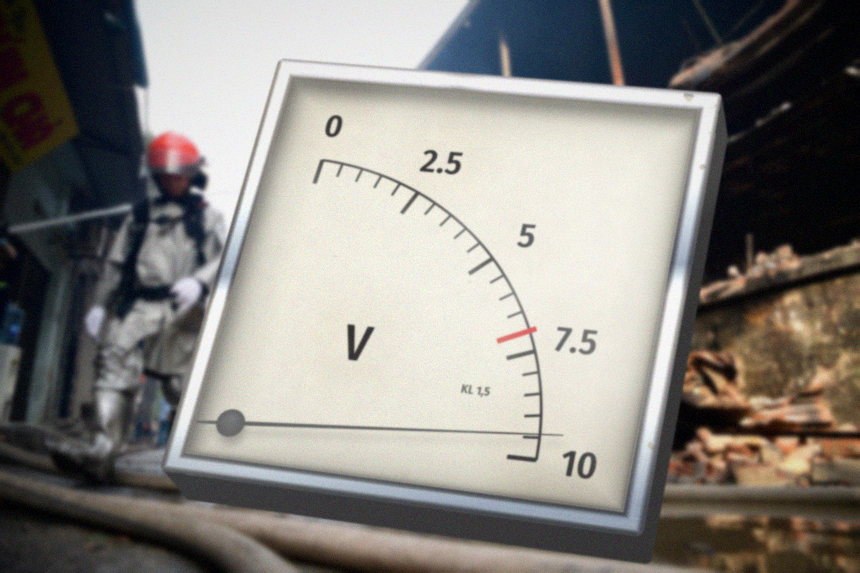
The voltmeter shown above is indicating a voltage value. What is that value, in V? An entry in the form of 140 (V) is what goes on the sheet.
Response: 9.5 (V)
